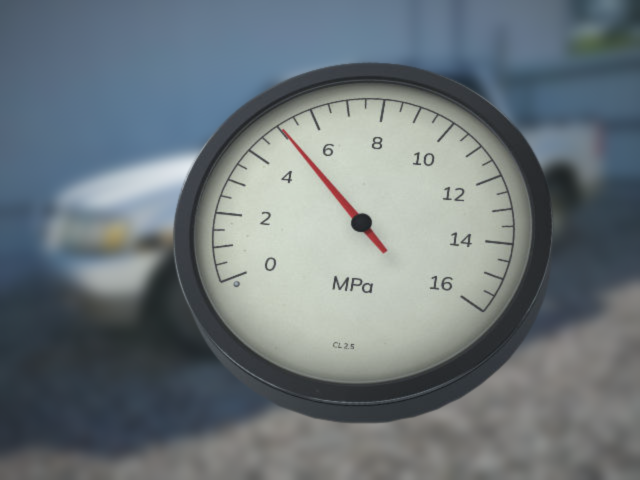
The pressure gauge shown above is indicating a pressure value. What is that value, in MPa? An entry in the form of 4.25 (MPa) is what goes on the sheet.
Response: 5 (MPa)
